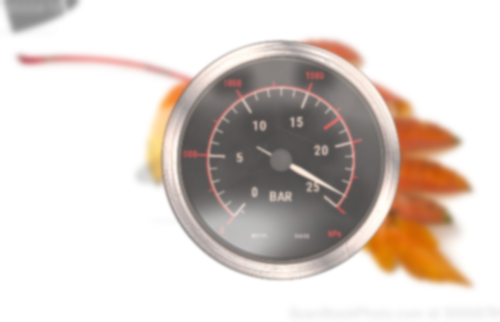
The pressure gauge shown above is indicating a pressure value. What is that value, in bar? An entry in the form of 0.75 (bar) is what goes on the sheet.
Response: 24 (bar)
